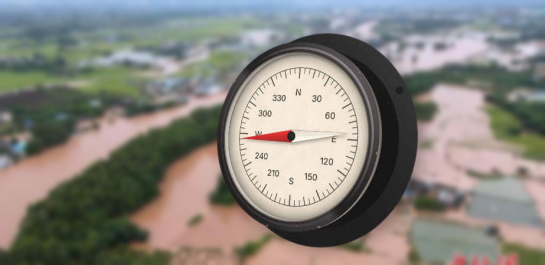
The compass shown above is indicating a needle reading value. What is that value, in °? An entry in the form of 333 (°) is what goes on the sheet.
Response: 265 (°)
